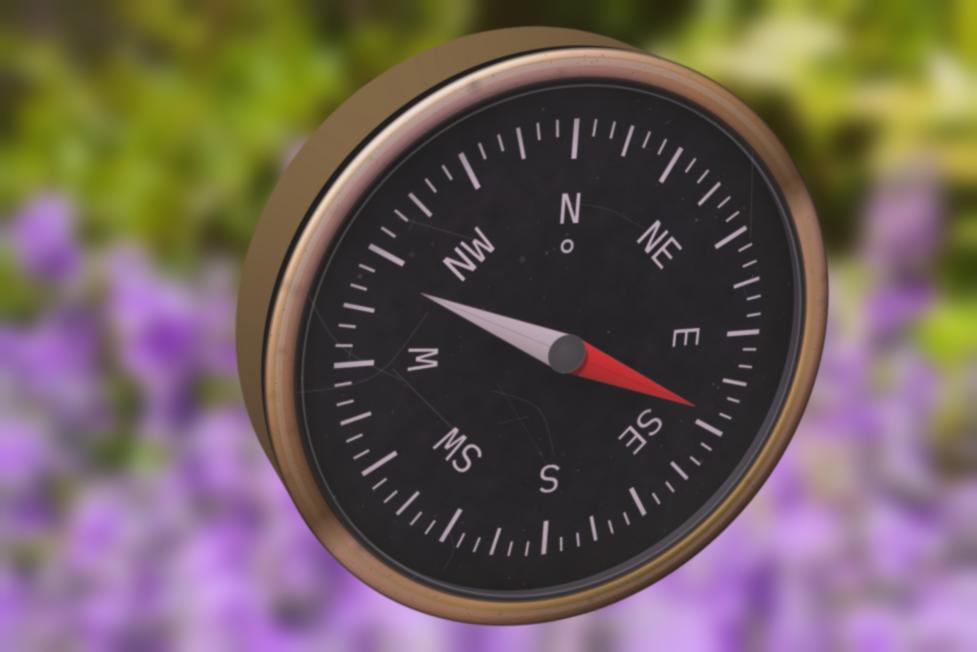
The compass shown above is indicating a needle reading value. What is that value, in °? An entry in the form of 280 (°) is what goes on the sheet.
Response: 115 (°)
